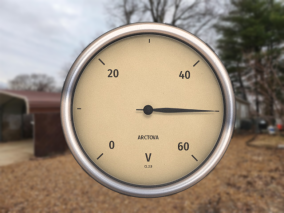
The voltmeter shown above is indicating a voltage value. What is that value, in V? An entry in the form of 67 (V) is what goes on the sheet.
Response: 50 (V)
